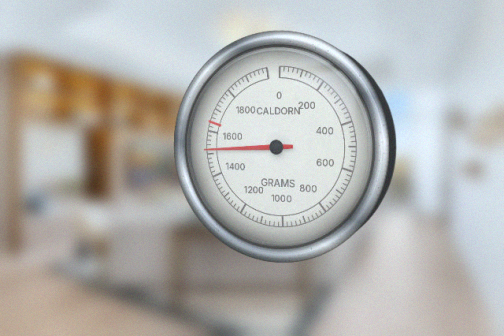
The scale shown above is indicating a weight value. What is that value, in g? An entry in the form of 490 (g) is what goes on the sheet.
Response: 1520 (g)
